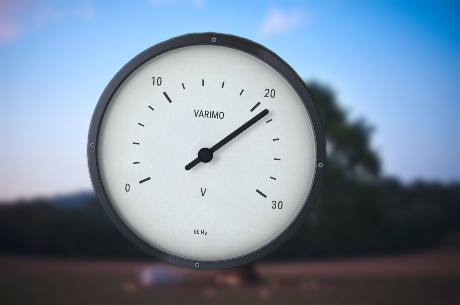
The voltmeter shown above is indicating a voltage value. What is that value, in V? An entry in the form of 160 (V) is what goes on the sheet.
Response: 21 (V)
